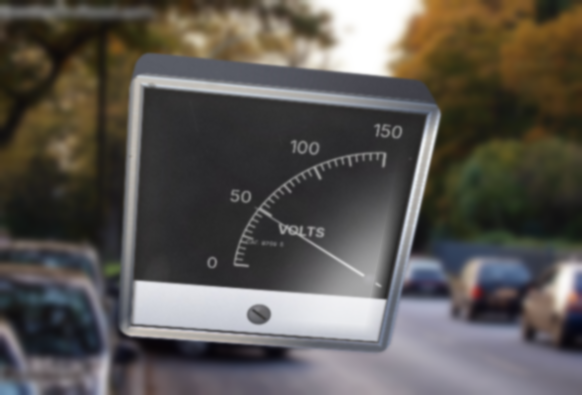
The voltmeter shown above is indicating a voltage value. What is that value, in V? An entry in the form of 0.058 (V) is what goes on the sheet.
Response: 50 (V)
